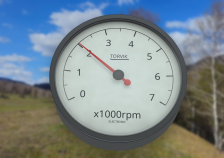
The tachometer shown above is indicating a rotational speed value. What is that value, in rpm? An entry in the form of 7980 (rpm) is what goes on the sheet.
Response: 2000 (rpm)
